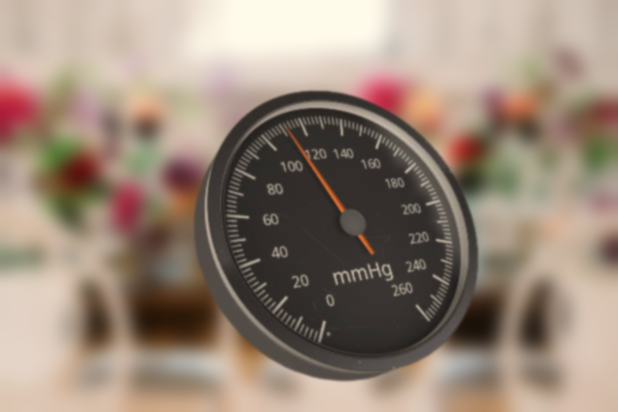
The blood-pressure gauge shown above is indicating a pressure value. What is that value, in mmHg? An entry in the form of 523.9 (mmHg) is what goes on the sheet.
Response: 110 (mmHg)
